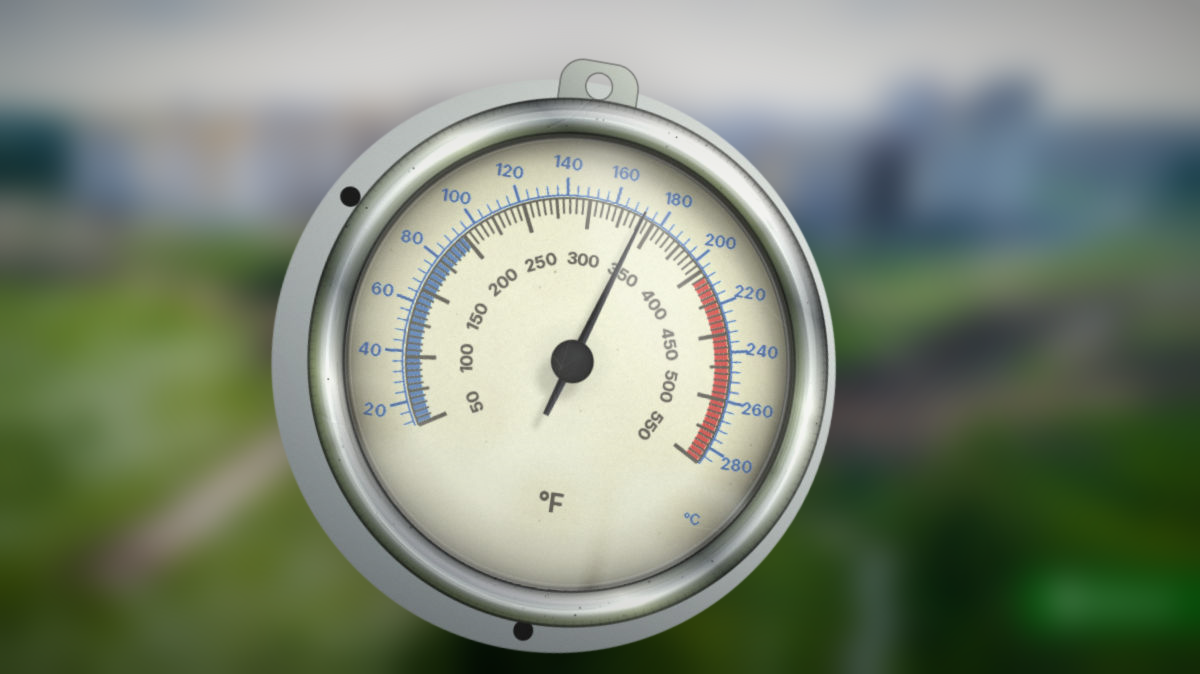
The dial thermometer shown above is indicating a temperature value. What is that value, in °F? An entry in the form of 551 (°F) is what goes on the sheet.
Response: 340 (°F)
